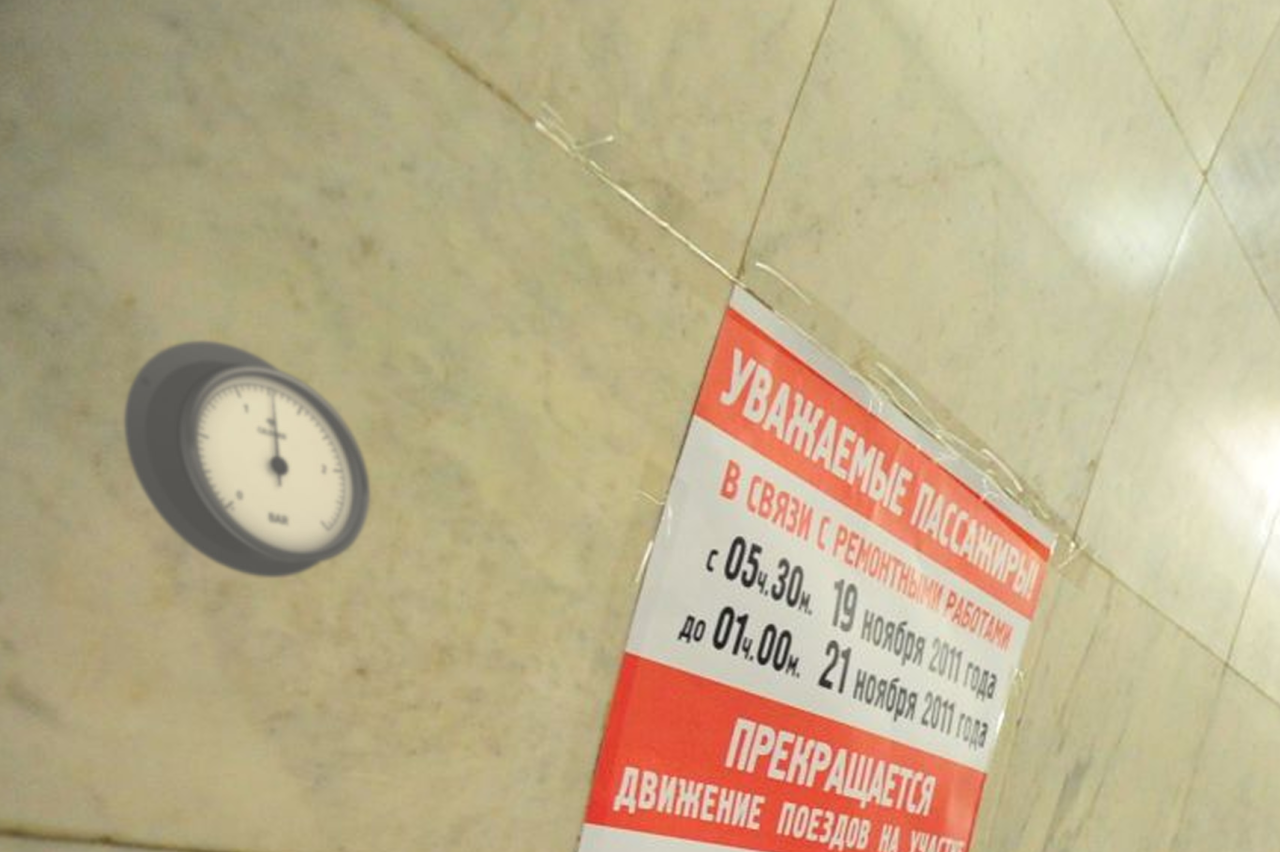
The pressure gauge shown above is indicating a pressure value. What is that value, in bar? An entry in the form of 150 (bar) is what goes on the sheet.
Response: 1.25 (bar)
